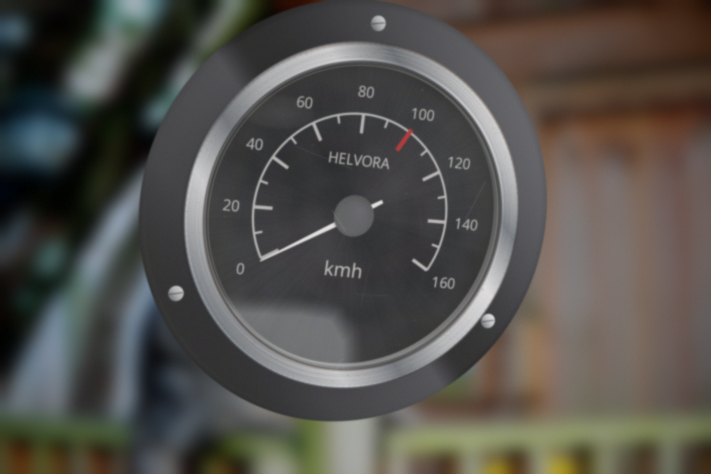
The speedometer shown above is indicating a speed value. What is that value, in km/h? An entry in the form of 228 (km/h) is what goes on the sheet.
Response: 0 (km/h)
